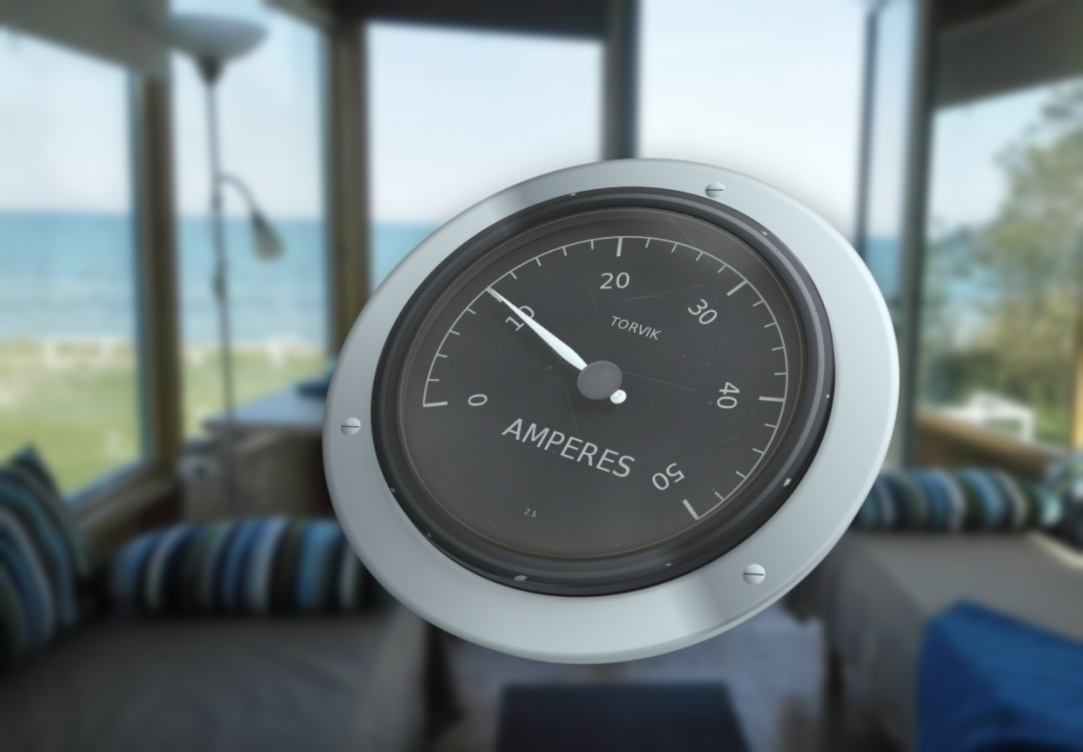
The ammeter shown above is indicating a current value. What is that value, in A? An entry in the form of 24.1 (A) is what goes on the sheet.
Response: 10 (A)
